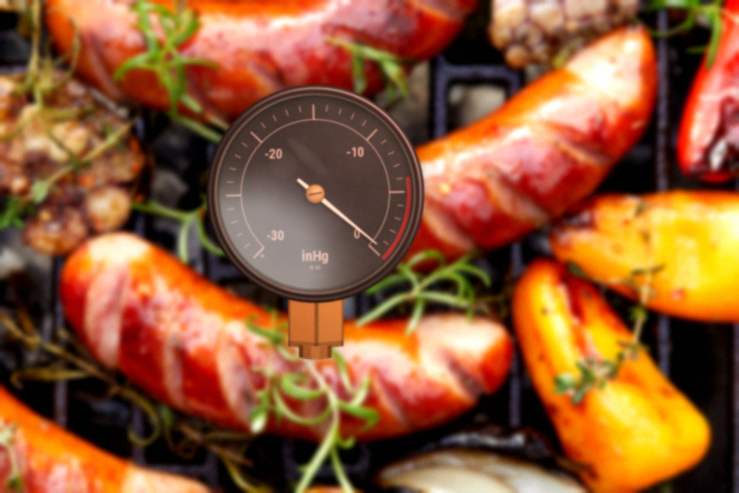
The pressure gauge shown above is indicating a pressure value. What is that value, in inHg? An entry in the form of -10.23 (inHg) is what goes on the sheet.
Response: -0.5 (inHg)
